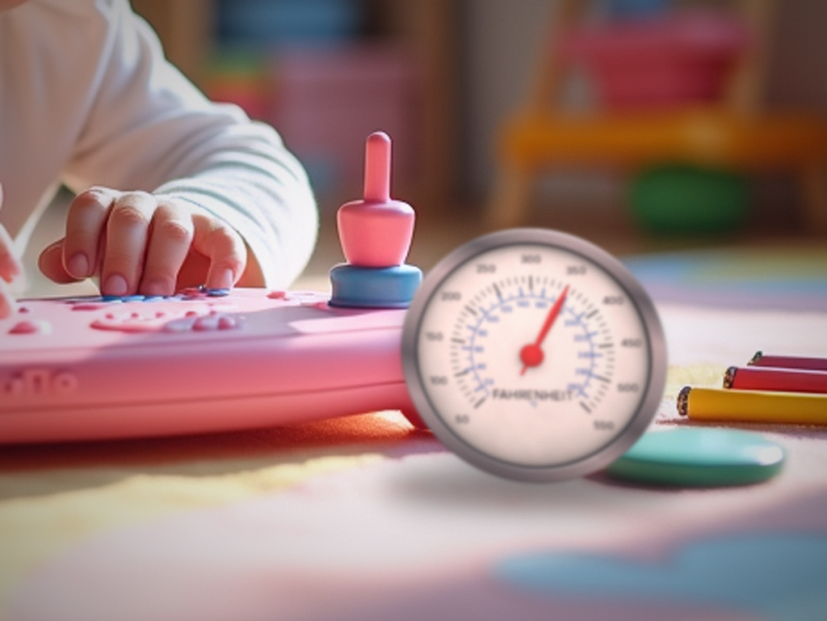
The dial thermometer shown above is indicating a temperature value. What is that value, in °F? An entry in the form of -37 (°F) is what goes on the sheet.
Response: 350 (°F)
